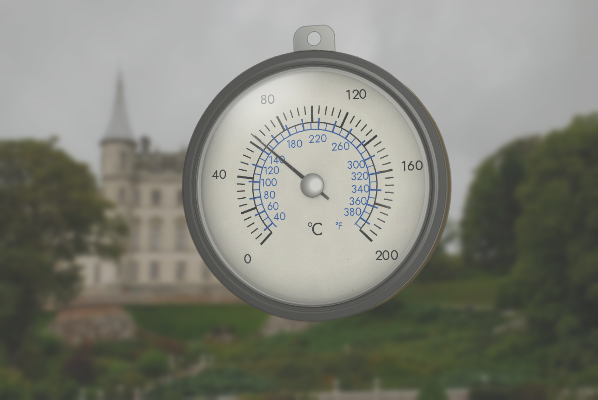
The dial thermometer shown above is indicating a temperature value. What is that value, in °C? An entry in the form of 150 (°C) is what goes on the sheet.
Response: 64 (°C)
